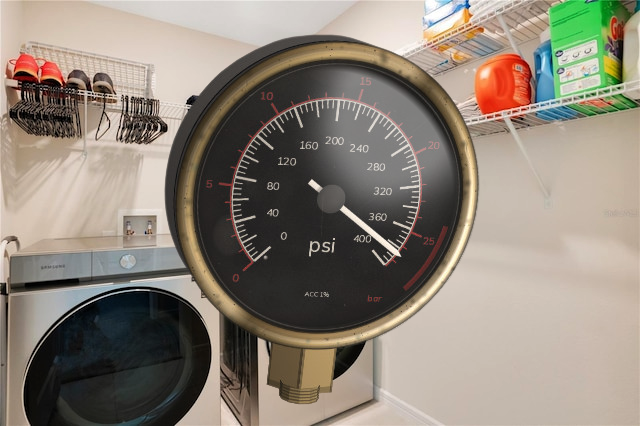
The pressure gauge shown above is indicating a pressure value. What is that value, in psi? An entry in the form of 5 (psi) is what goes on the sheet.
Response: 385 (psi)
